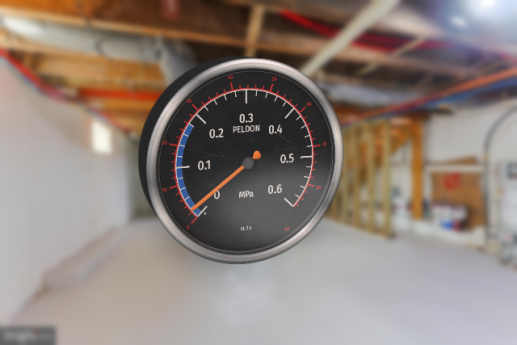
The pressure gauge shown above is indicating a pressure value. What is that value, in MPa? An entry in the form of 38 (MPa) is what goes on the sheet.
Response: 0.02 (MPa)
